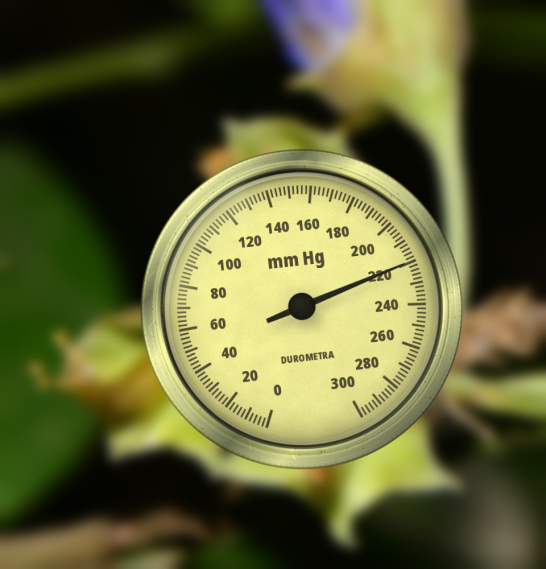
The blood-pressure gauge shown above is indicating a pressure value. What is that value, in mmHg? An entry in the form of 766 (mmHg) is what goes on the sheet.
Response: 220 (mmHg)
